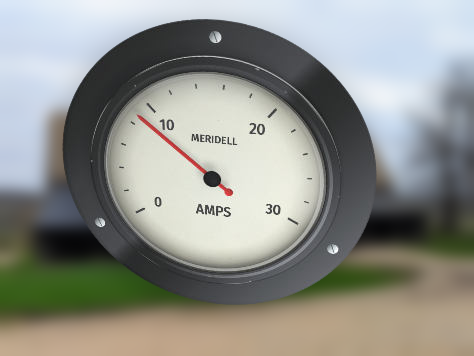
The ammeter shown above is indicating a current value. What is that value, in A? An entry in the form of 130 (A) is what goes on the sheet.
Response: 9 (A)
